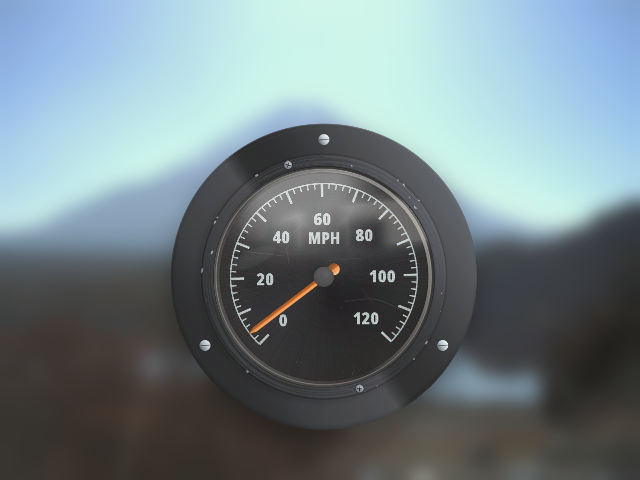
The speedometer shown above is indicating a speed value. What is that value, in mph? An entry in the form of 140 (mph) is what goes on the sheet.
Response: 4 (mph)
